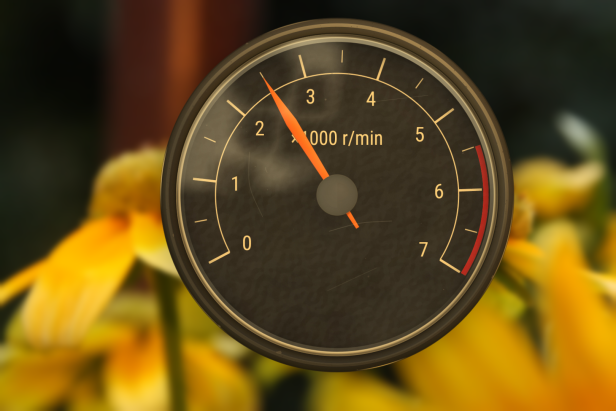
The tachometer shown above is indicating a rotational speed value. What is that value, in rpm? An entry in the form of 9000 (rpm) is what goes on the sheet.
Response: 2500 (rpm)
